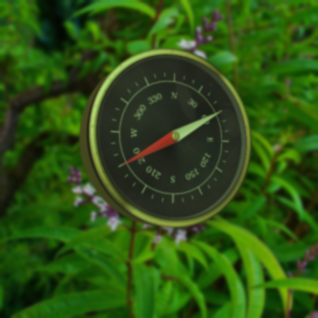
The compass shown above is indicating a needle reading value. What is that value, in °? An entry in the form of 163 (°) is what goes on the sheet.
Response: 240 (°)
